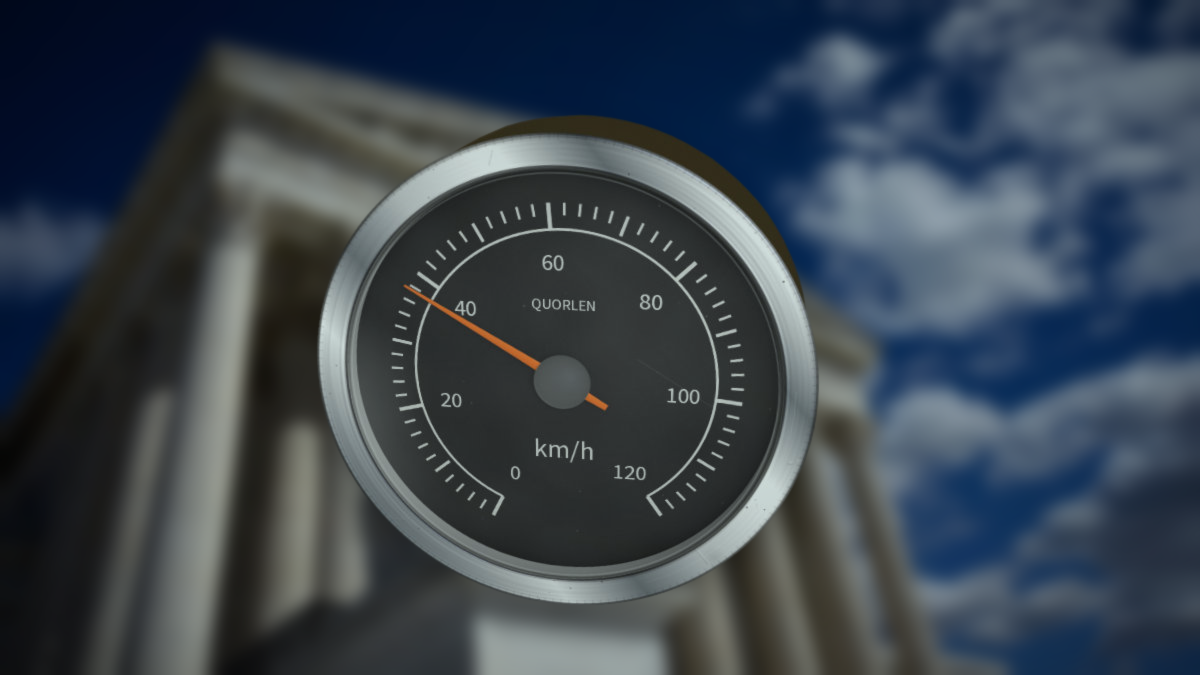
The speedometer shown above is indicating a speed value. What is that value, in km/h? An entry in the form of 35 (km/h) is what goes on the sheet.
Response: 38 (km/h)
